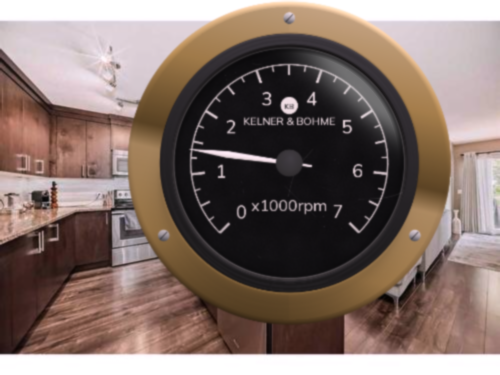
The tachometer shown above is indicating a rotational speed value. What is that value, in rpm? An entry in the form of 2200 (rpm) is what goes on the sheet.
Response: 1375 (rpm)
